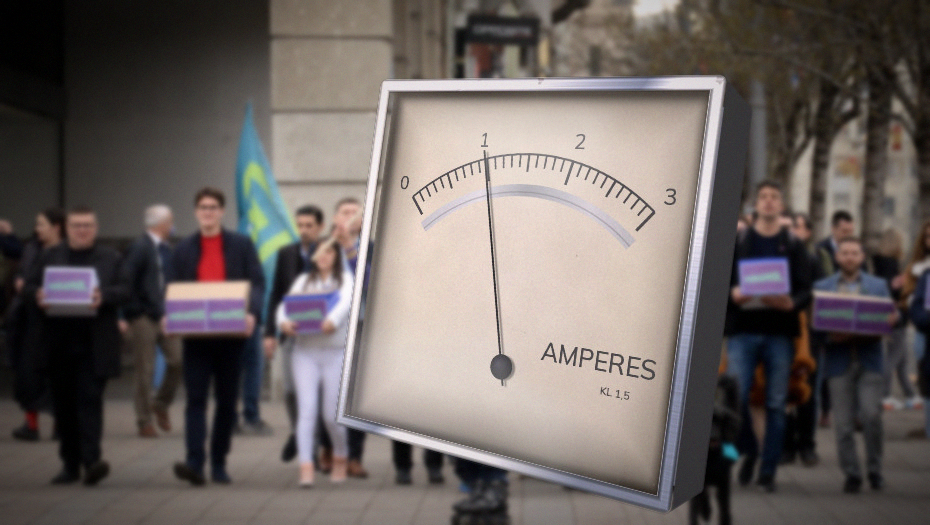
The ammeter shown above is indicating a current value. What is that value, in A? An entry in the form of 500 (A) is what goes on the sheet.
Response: 1 (A)
